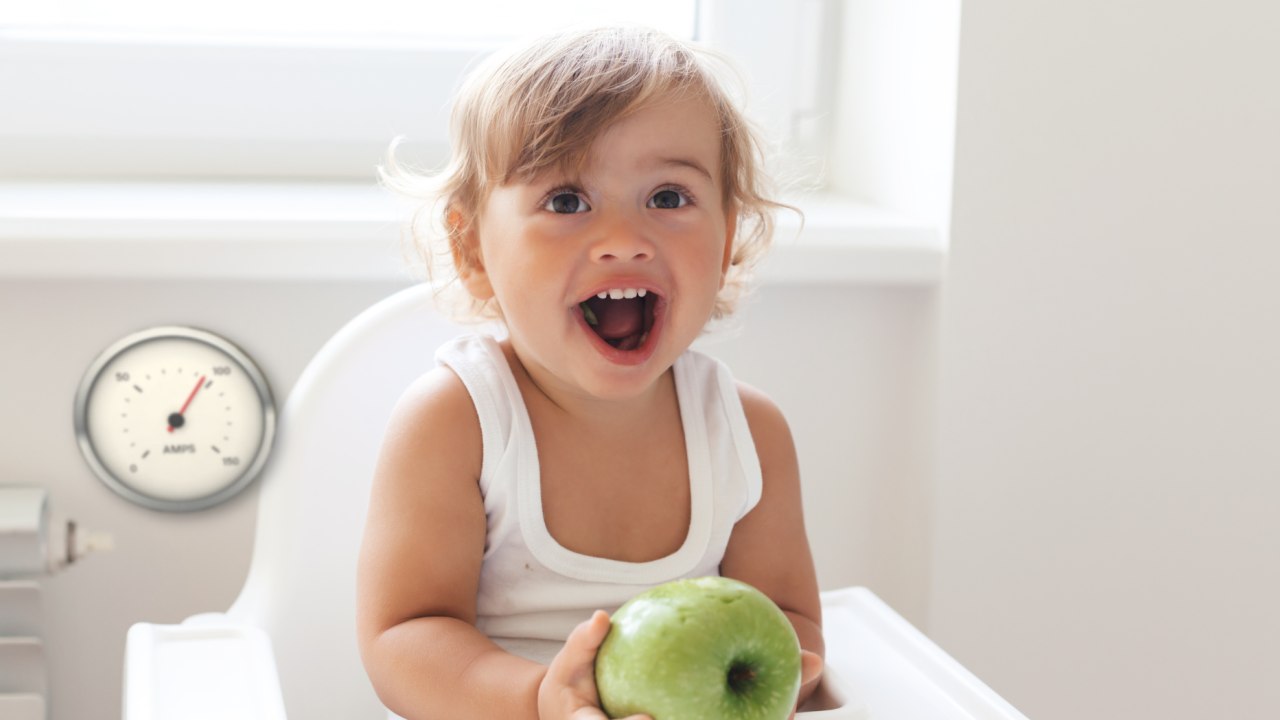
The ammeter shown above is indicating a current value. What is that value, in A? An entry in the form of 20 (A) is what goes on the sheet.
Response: 95 (A)
